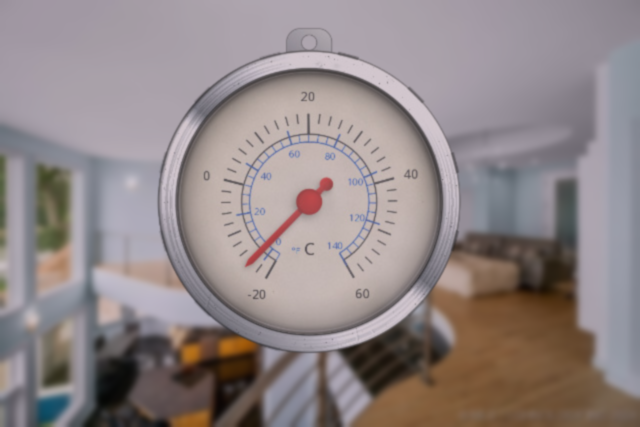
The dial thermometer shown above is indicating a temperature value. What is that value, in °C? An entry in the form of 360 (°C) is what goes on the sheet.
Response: -16 (°C)
